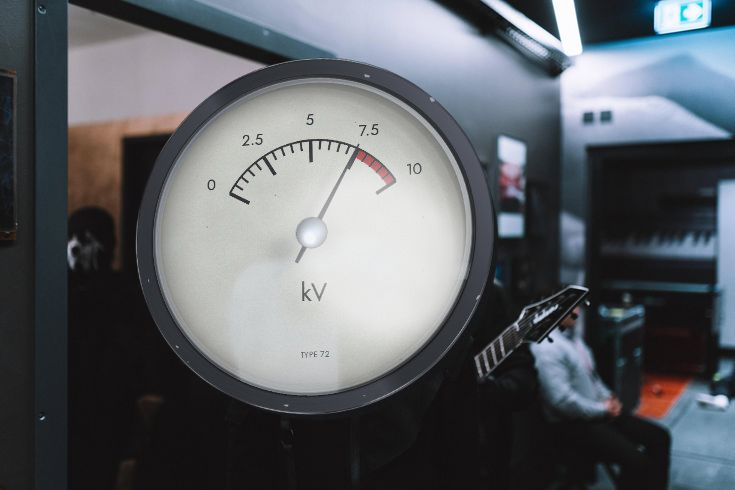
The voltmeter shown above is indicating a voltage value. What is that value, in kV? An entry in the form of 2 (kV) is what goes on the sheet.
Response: 7.5 (kV)
